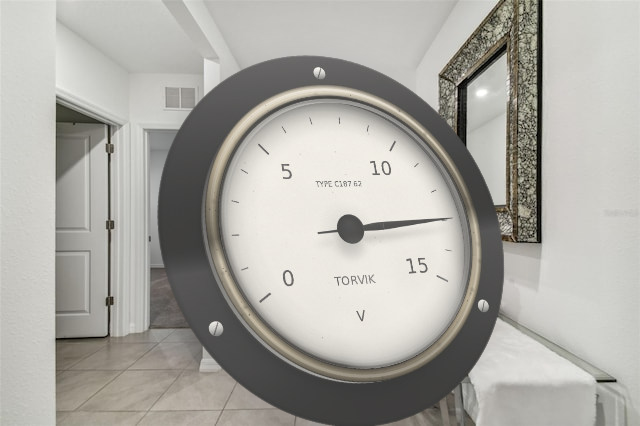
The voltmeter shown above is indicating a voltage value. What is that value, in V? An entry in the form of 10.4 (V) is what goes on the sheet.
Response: 13 (V)
